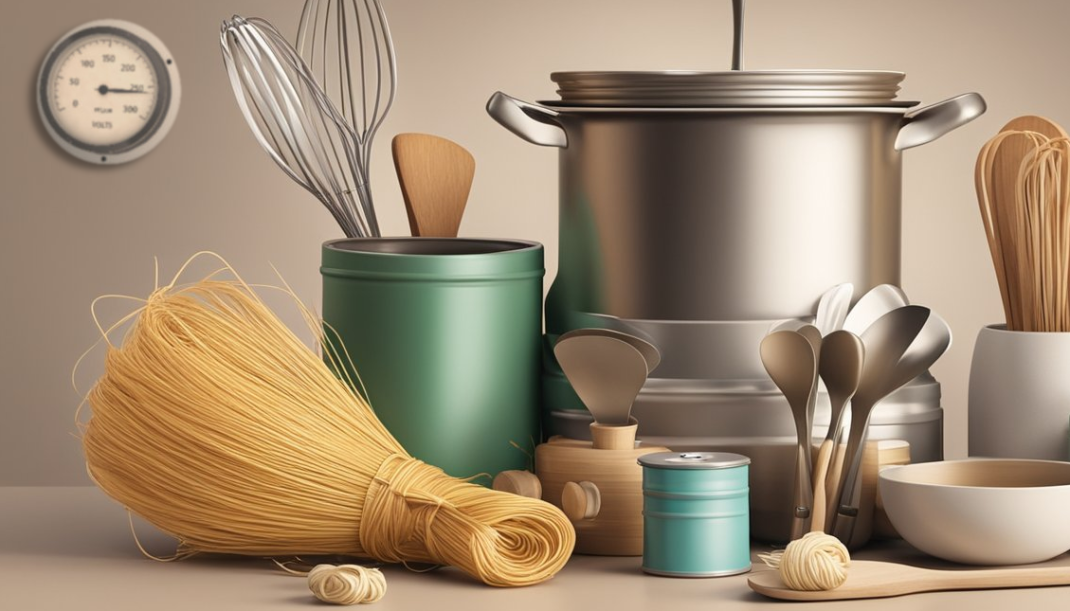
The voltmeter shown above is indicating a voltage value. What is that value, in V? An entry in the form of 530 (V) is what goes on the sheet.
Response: 260 (V)
